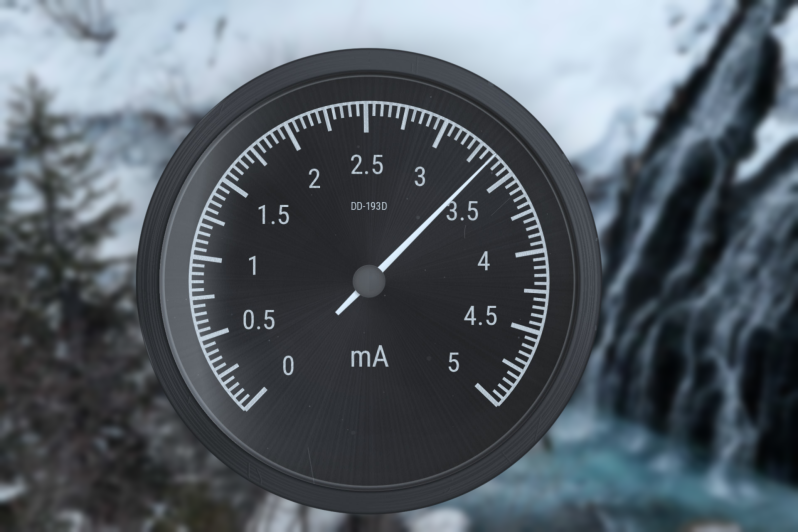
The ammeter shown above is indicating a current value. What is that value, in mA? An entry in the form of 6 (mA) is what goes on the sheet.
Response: 3.35 (mA)
